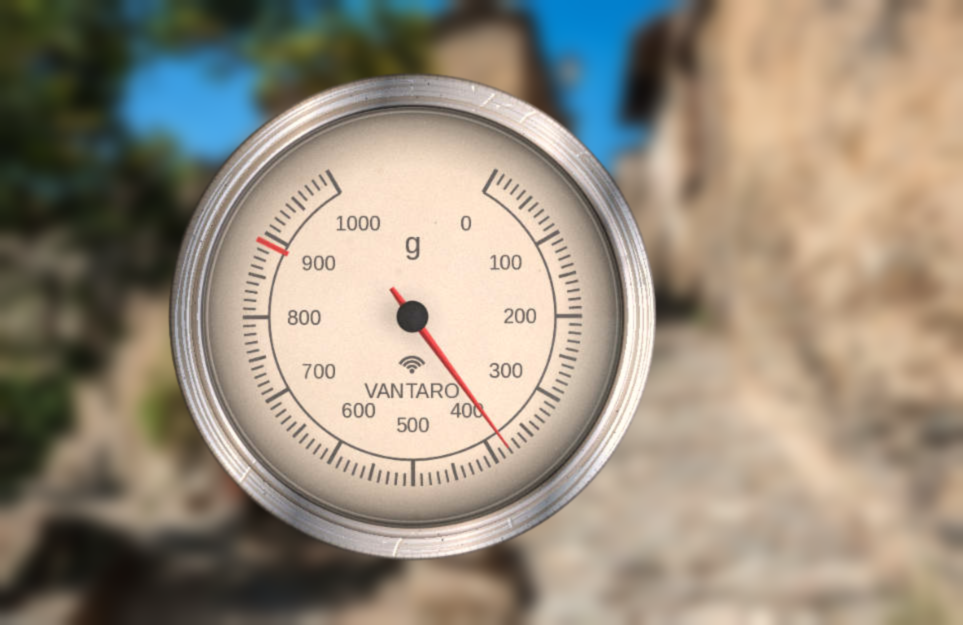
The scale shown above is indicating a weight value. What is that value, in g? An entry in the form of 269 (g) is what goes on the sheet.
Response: 380 (g)
